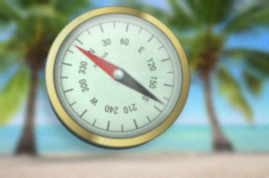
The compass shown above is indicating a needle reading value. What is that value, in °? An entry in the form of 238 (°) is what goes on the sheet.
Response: 352.5 (°)
